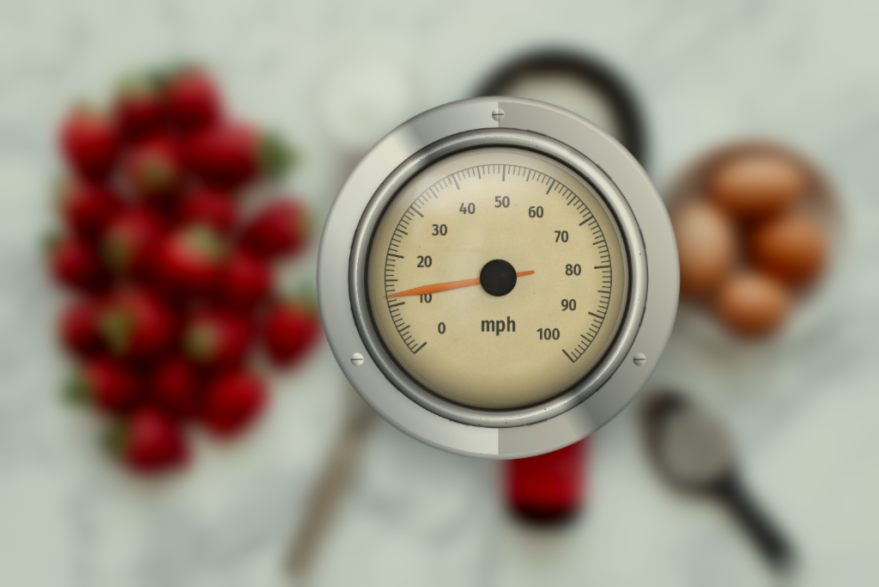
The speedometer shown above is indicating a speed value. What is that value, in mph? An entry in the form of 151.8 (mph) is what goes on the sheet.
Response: 12 (mph)
